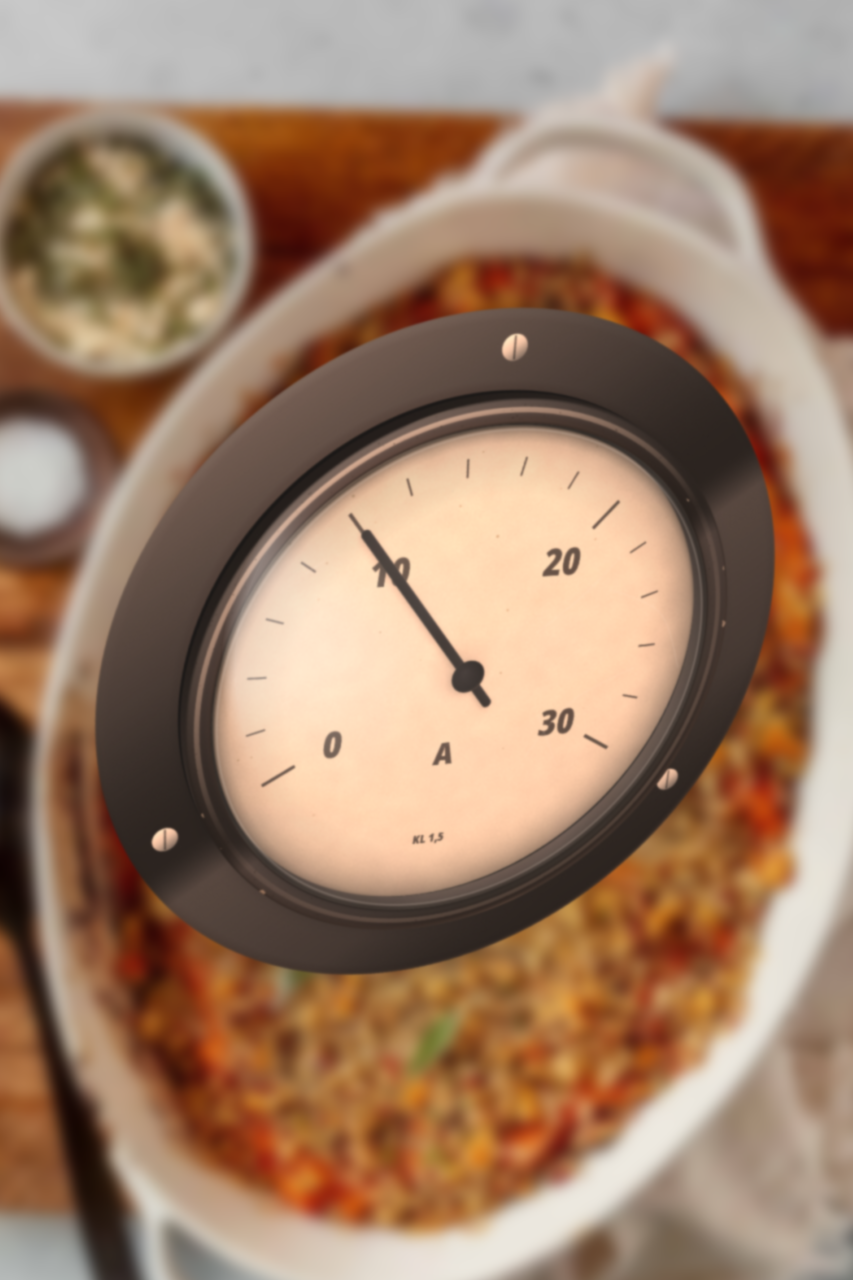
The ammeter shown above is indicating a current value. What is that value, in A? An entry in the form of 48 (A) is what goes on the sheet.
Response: 10 (A)
